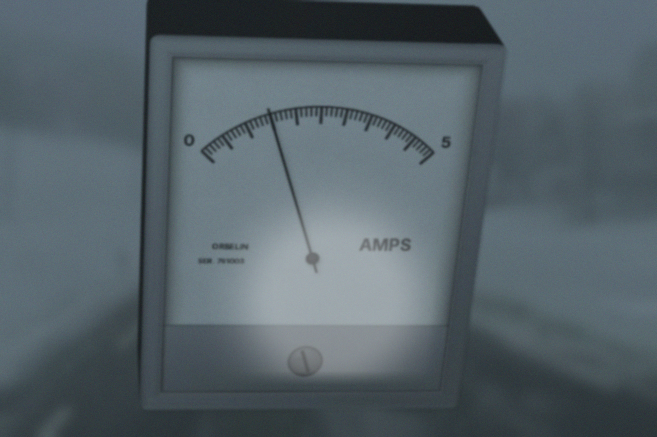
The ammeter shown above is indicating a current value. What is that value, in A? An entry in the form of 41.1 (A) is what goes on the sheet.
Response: 1.5 (A)
